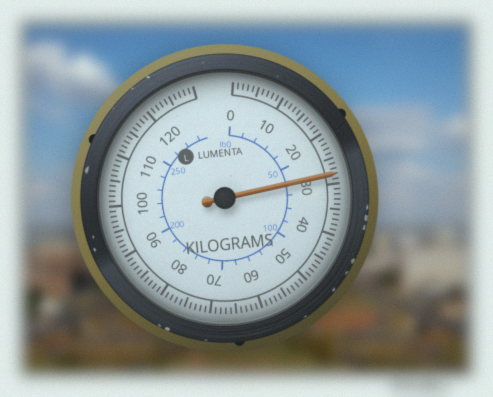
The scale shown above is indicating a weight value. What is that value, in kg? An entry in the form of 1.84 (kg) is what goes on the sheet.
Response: 28 (kg)
